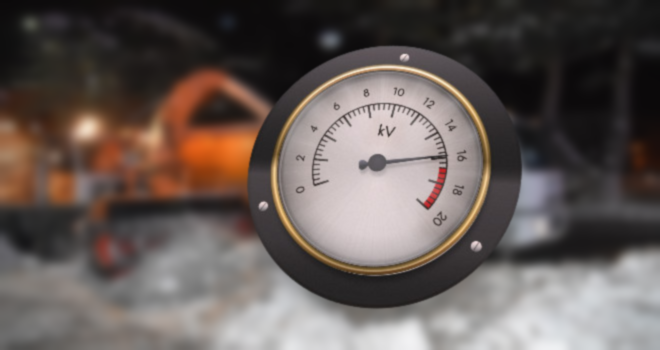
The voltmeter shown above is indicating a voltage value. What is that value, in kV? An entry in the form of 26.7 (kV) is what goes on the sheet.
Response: 16 (kV)
